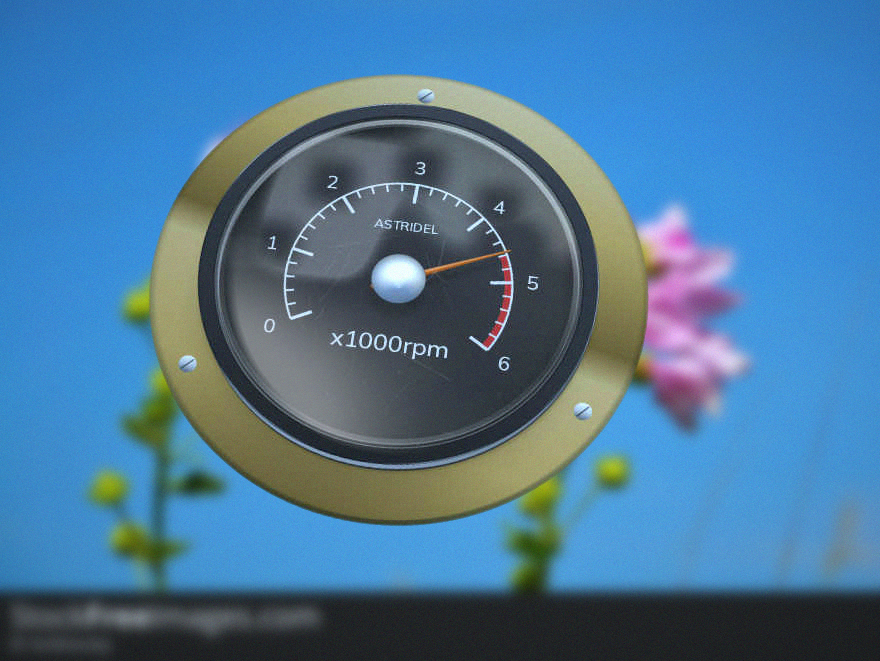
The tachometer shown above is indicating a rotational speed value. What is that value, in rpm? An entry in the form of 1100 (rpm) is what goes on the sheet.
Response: 4600 (rpm)
